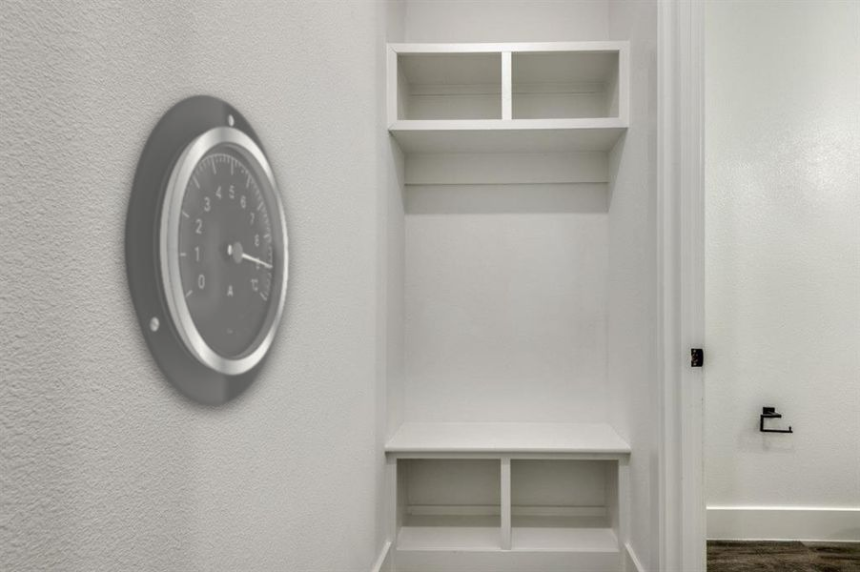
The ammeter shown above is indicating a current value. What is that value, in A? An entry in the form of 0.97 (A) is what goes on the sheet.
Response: 9 (A)
